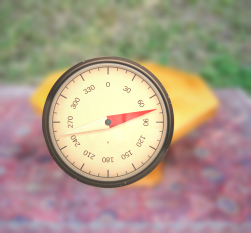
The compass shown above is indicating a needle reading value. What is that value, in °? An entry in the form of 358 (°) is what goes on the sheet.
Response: 75 (°)
